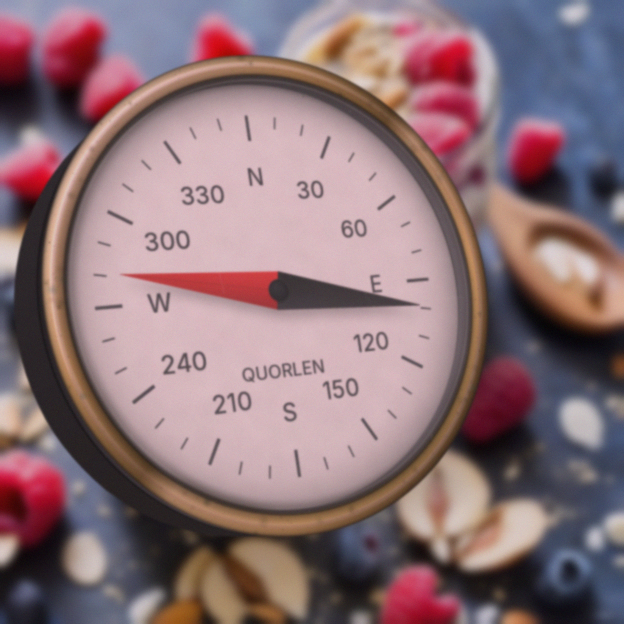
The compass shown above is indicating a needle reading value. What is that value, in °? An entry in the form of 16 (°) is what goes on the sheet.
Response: 280 (°)
